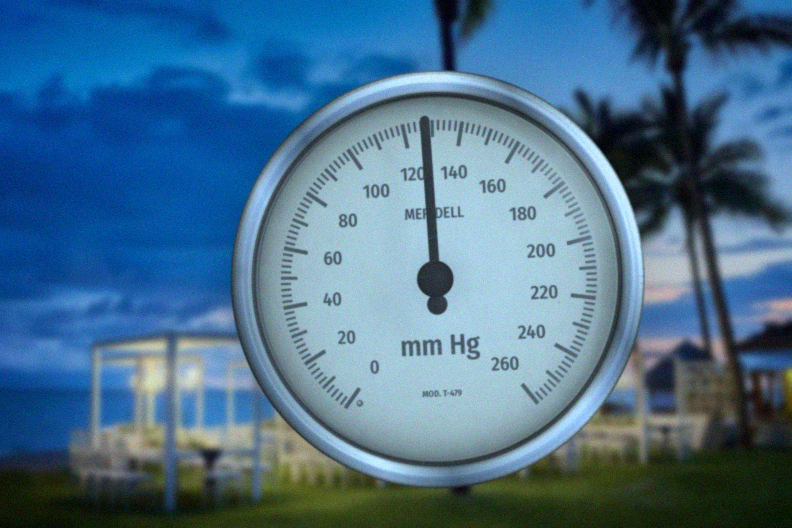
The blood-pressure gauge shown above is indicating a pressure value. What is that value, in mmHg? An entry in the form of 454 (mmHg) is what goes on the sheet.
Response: 128 (mmHg)
